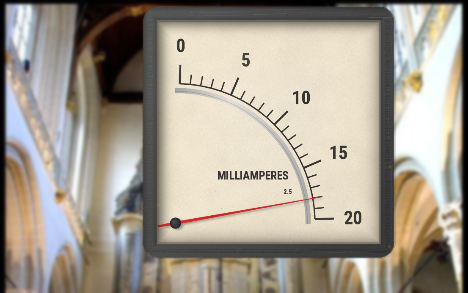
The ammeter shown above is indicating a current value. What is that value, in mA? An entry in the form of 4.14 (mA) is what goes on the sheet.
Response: 18 (mA)
